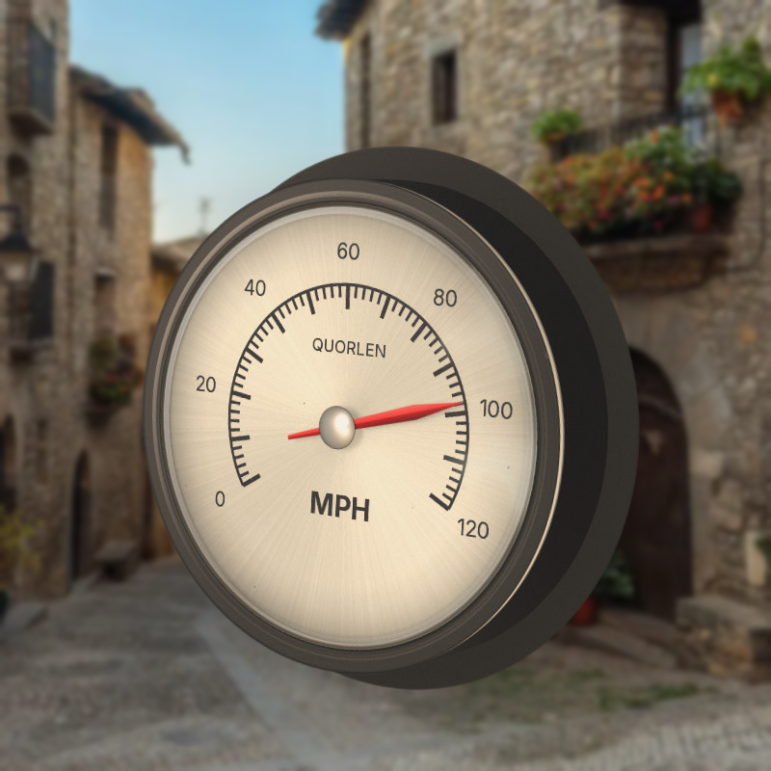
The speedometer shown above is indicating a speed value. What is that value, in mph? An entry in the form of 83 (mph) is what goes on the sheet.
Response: 98 (mph)
